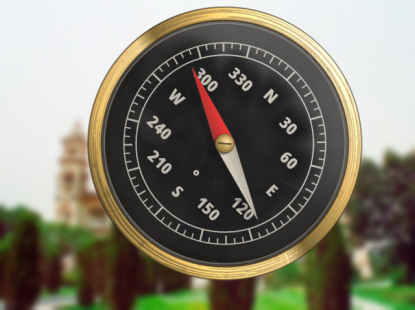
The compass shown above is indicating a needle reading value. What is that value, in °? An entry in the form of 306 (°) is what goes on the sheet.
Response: 292.5 (°)
